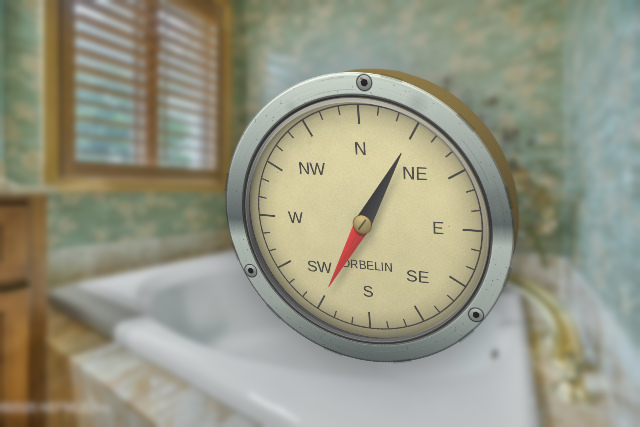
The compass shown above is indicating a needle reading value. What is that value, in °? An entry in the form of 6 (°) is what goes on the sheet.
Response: 210 (°)
